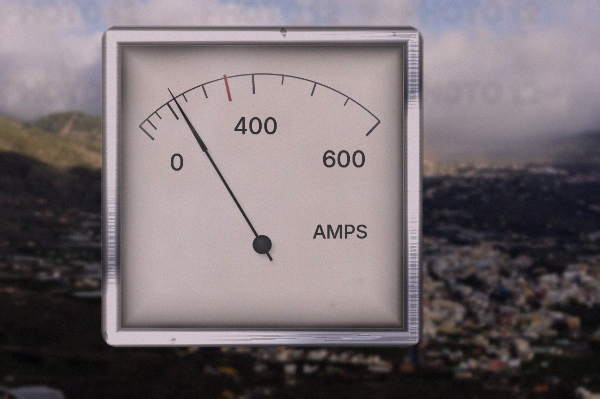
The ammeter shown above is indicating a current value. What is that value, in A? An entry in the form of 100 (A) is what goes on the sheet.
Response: 225 (A)
